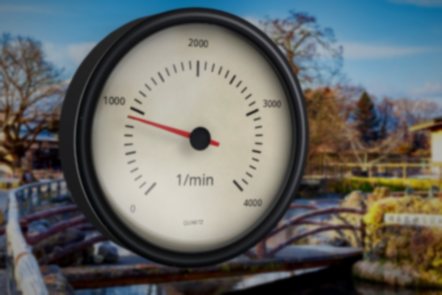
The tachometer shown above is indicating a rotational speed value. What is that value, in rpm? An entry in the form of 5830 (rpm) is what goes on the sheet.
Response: 900 (rpm)
